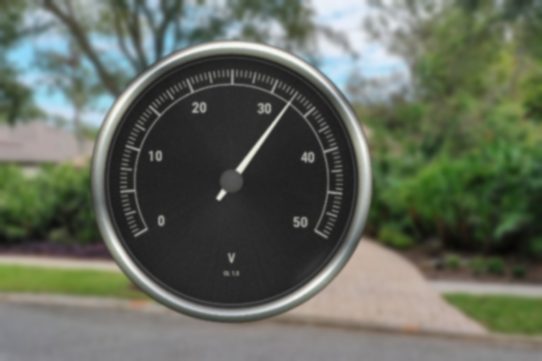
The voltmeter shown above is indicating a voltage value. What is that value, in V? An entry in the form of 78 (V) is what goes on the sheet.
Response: 32.5 (V)
